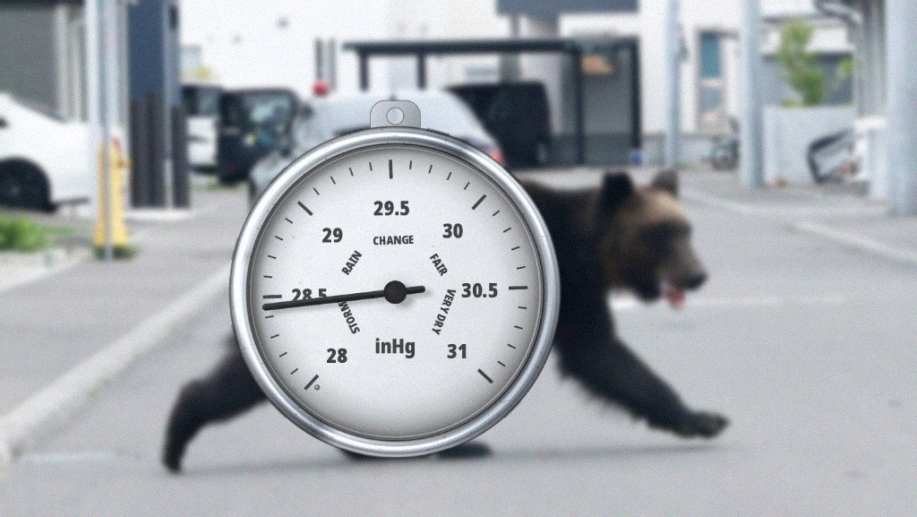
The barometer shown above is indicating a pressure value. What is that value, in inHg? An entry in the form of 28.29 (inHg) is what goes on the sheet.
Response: 28.45 (inHg)
